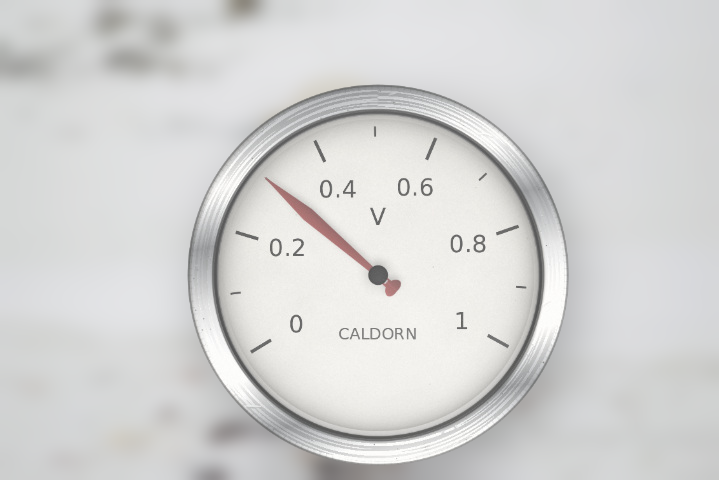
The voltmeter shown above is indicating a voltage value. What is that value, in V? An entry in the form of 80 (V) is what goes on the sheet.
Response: 0.3 (V)
